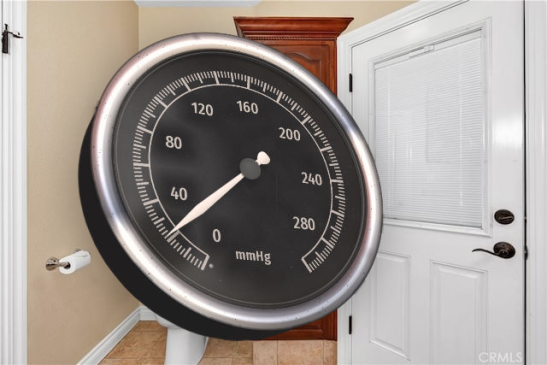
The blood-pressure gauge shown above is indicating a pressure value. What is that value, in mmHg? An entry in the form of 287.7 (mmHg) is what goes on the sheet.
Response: 22 (mmHg)
